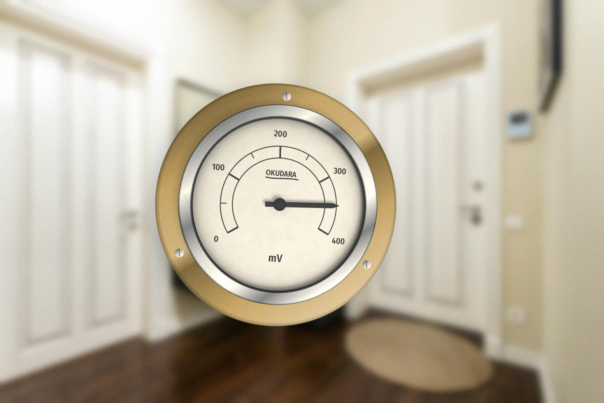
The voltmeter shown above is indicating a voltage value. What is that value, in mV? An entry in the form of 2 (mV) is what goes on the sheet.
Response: 350 (mV)
